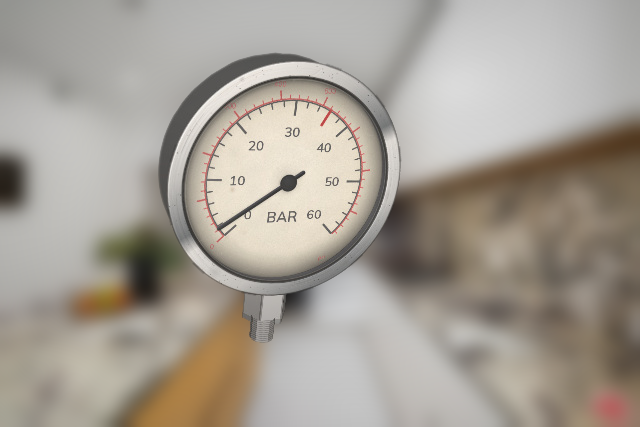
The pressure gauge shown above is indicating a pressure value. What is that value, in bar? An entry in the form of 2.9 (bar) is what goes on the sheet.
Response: 2 (bar)
